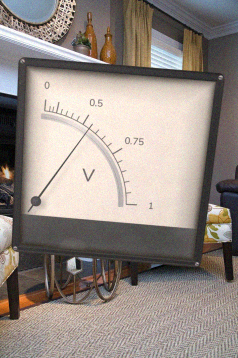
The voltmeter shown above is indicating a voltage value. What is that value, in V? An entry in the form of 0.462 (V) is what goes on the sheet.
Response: 0.55 (V)
